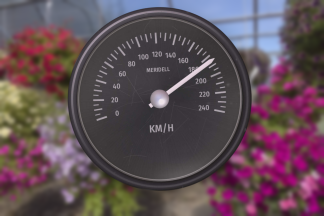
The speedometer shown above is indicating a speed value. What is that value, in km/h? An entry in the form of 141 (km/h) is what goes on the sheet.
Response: 185 (km/h)
